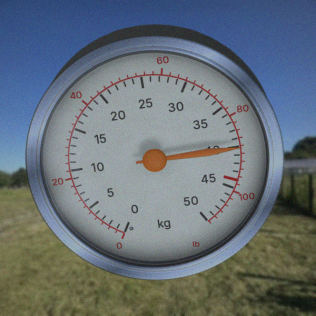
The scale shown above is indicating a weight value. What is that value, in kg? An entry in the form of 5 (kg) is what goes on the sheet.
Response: 40 (kg)
